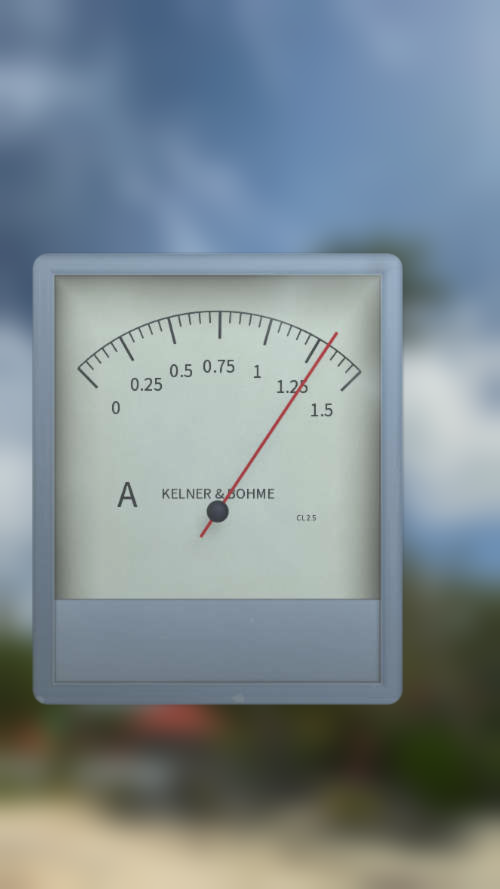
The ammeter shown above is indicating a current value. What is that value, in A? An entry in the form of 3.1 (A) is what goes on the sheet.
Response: 1.3 (A)
